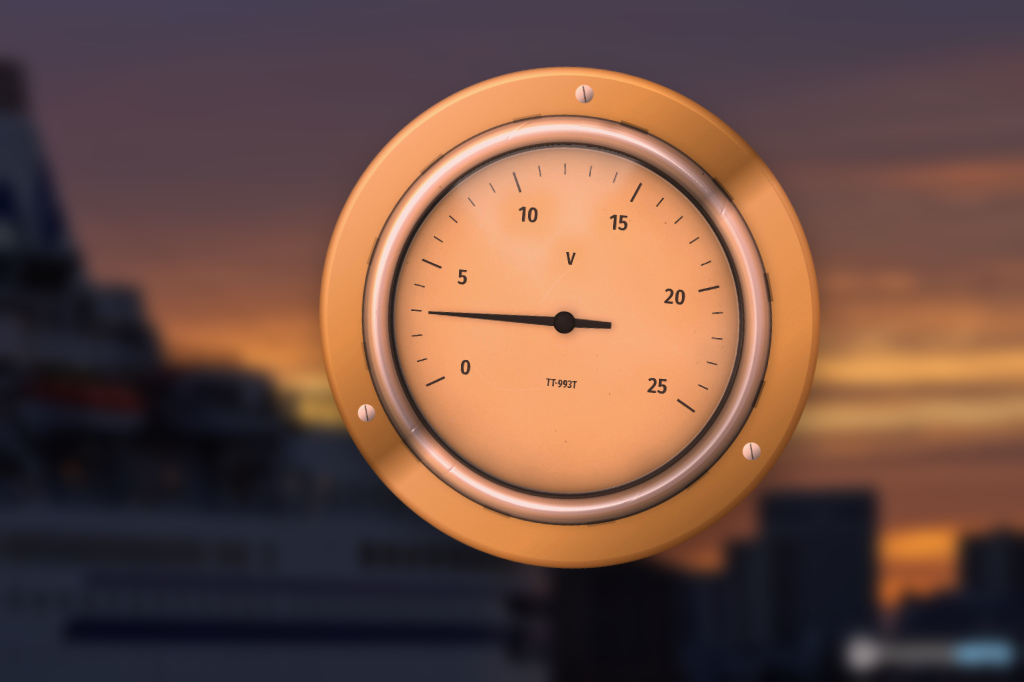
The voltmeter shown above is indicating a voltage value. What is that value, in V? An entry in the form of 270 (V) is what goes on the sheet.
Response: 3 (V)
